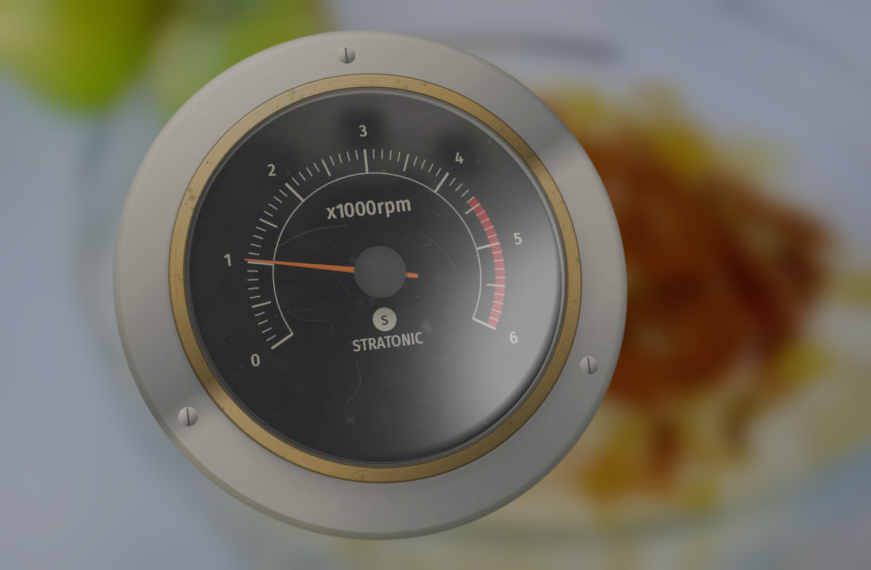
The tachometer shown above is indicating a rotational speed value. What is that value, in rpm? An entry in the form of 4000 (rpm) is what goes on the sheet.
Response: 1000 (rpm)
